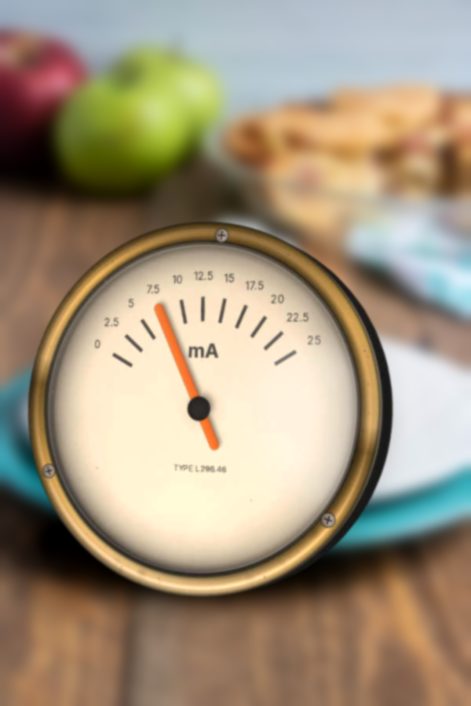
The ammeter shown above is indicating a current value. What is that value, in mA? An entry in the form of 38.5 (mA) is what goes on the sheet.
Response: 7.5 (mA)
